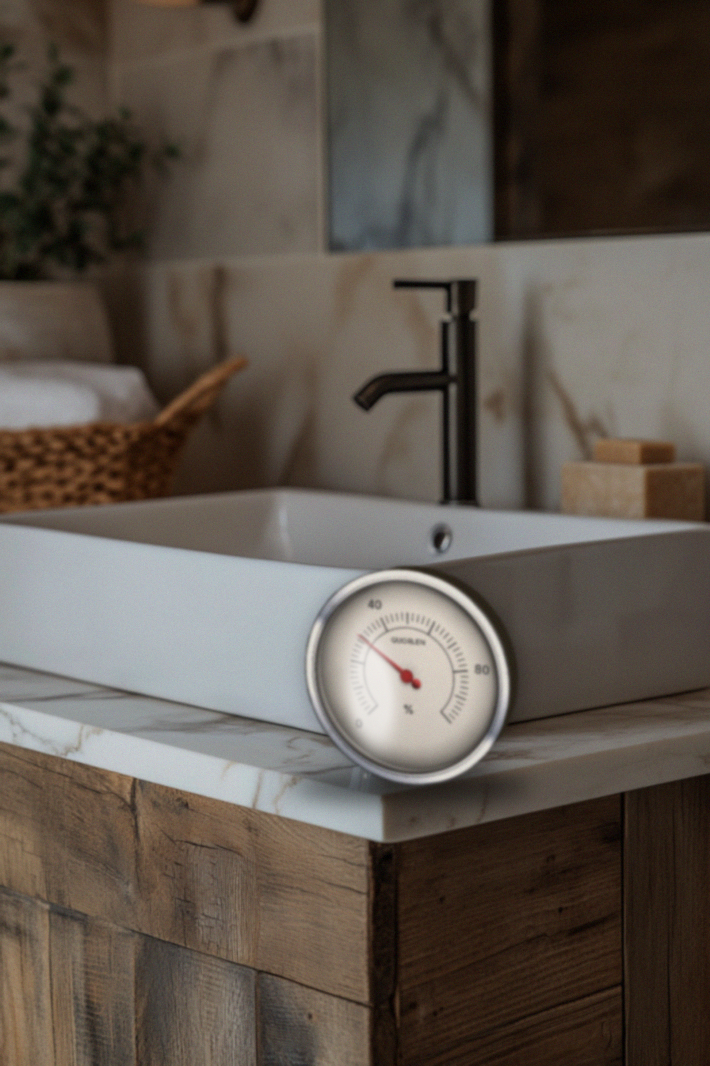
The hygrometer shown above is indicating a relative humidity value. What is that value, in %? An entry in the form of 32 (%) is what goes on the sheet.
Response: 30 (%)
